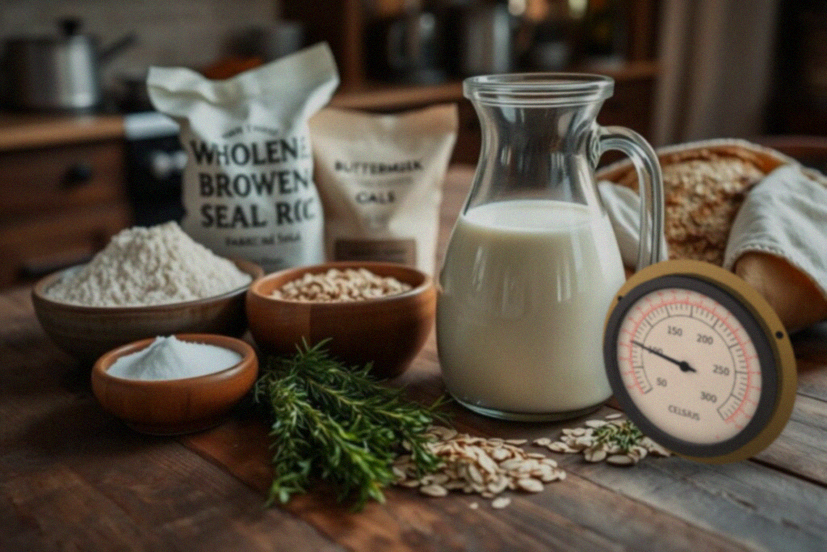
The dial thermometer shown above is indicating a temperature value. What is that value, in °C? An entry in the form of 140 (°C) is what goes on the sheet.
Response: 100 (°C)
